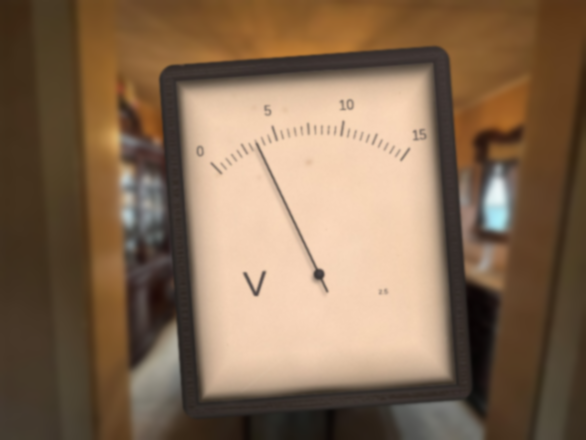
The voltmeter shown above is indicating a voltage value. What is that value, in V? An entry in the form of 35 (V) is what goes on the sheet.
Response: 3.5 (V)
